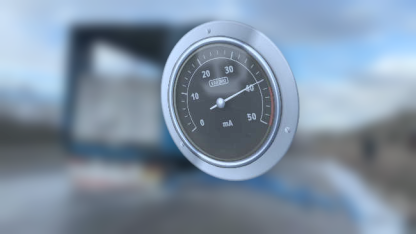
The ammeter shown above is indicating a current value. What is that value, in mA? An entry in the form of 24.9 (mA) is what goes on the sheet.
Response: 40 (mA)
